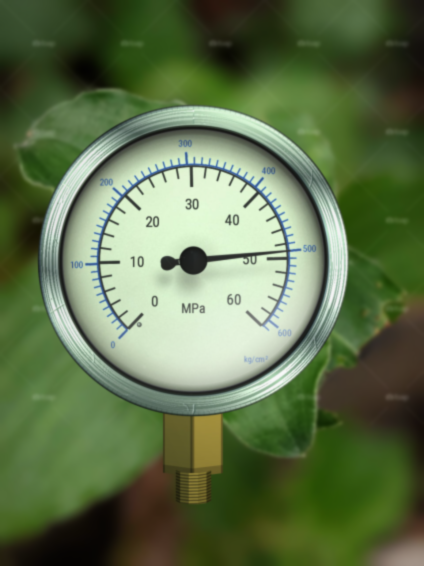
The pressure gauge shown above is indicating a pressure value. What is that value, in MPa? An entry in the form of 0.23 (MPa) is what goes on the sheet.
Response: 49 (MPa)
